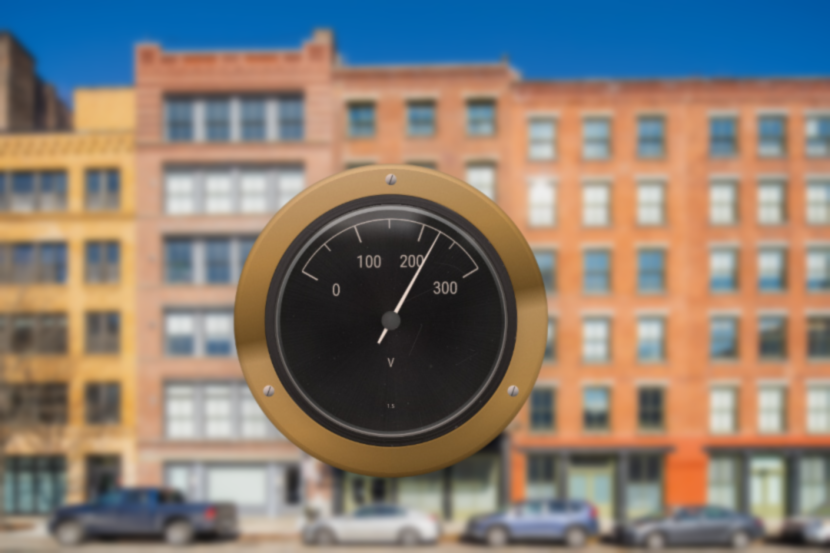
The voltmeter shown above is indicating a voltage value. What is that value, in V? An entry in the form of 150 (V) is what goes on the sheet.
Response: 225 (V)
